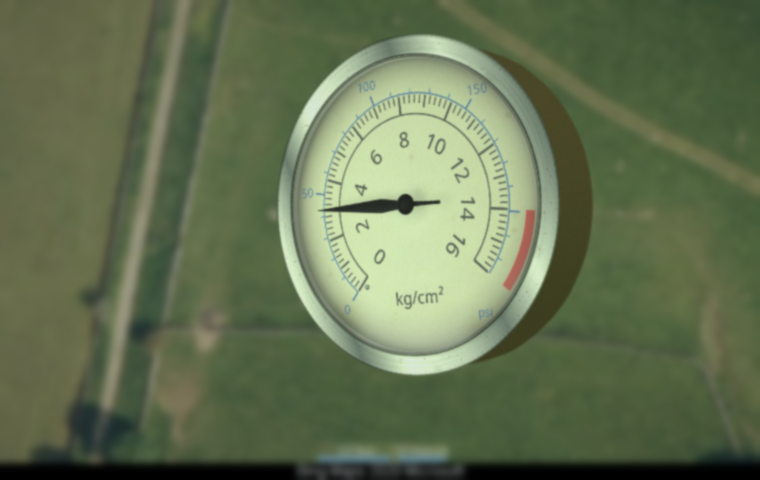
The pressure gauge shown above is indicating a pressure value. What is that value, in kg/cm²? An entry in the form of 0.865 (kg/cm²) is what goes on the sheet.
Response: 3 (kg/cm²)
